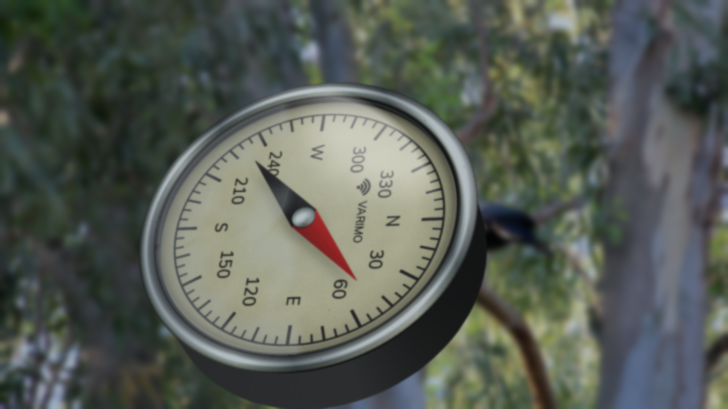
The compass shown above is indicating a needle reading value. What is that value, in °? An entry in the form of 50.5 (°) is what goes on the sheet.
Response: 50 (°)
